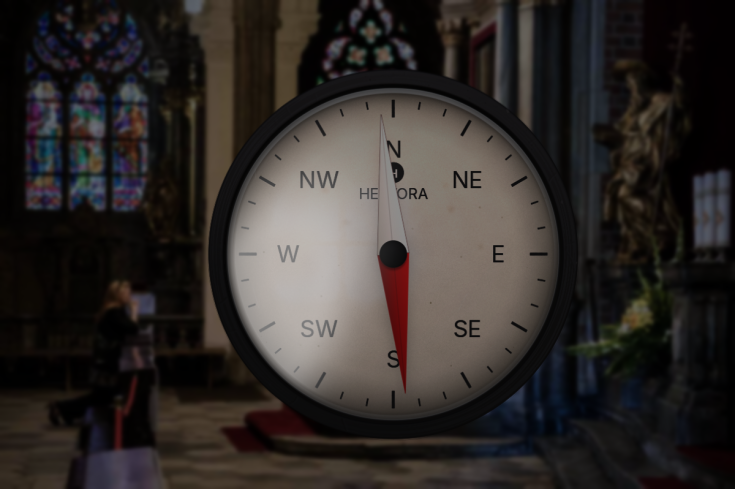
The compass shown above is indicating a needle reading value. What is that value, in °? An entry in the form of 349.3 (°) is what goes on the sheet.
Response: 175 (°)
